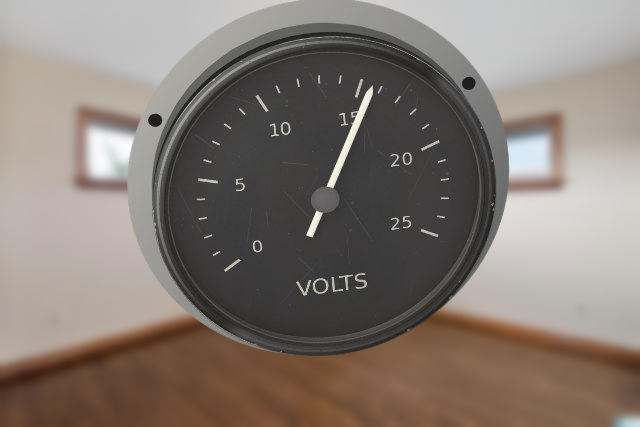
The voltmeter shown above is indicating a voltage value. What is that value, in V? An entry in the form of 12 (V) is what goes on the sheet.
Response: 15.5 (V)
